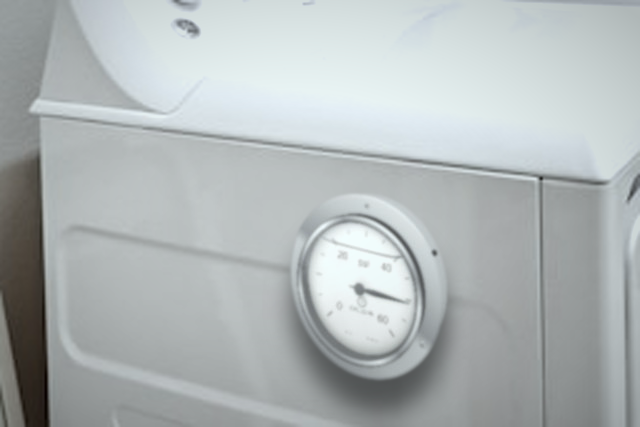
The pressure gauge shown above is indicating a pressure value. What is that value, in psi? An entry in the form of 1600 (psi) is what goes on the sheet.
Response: 50 (psi)
